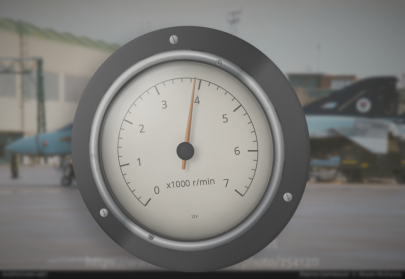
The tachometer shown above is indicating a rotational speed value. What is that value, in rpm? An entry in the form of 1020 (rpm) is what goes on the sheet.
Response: 3900 (rpm)
